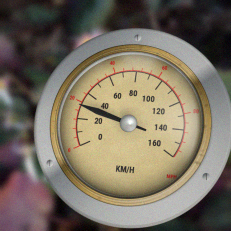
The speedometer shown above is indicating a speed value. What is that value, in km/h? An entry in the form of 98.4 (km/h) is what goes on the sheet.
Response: 30 (km/h)
